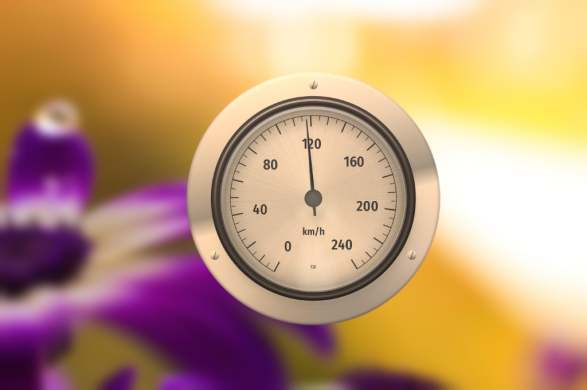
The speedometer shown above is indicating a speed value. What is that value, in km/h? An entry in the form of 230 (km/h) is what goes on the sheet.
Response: 117.5 (km/h)
